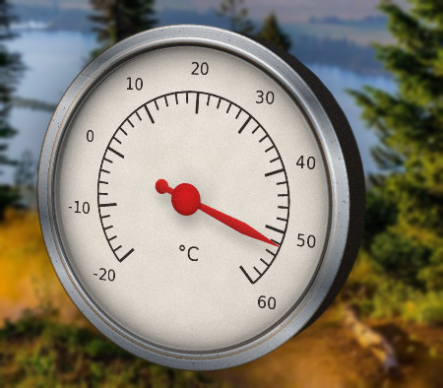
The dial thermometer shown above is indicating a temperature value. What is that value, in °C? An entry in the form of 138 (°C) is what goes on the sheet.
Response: 52 (°C)
